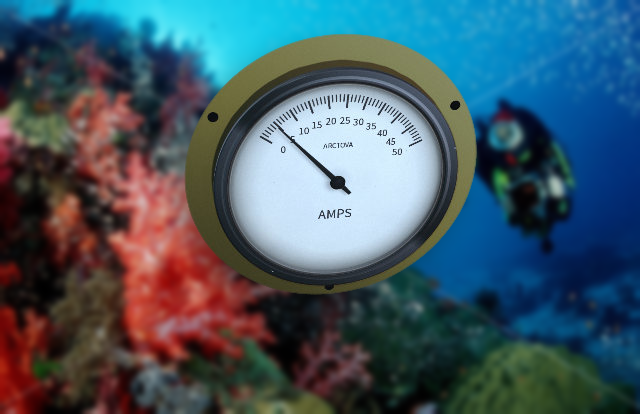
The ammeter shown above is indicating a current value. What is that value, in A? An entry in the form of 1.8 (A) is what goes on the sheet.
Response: 5 (A)
